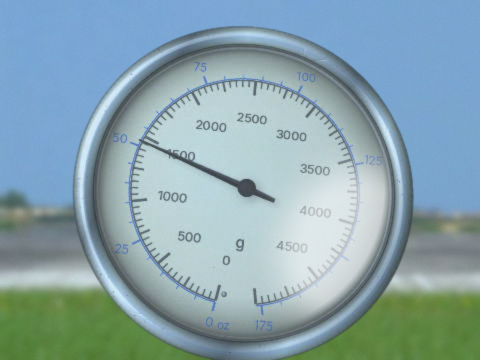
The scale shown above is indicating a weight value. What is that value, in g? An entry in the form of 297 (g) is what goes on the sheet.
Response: 1450 (g)
